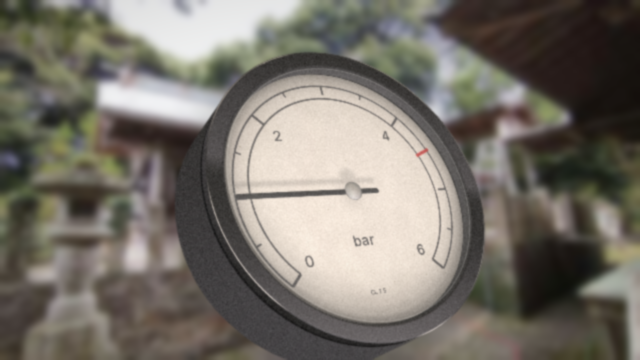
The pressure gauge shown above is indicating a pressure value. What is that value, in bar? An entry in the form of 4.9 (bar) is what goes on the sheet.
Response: 1 (bar)
